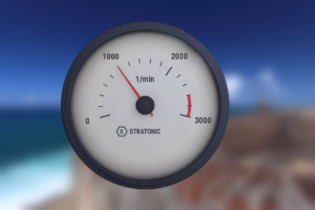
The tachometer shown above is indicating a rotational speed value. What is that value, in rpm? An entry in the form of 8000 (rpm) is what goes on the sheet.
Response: 1000 (rpm)
